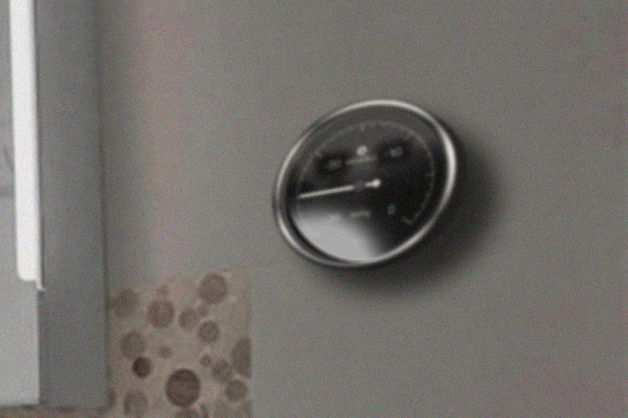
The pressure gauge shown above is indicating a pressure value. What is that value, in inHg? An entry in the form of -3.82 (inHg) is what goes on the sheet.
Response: -25 (inHg)
